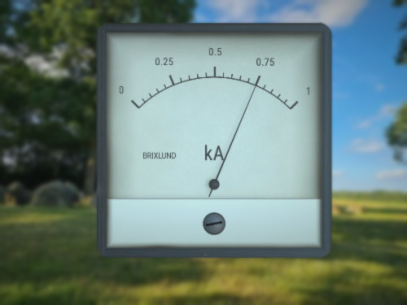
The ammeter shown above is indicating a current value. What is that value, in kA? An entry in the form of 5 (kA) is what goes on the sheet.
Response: 0.75 (kA)
